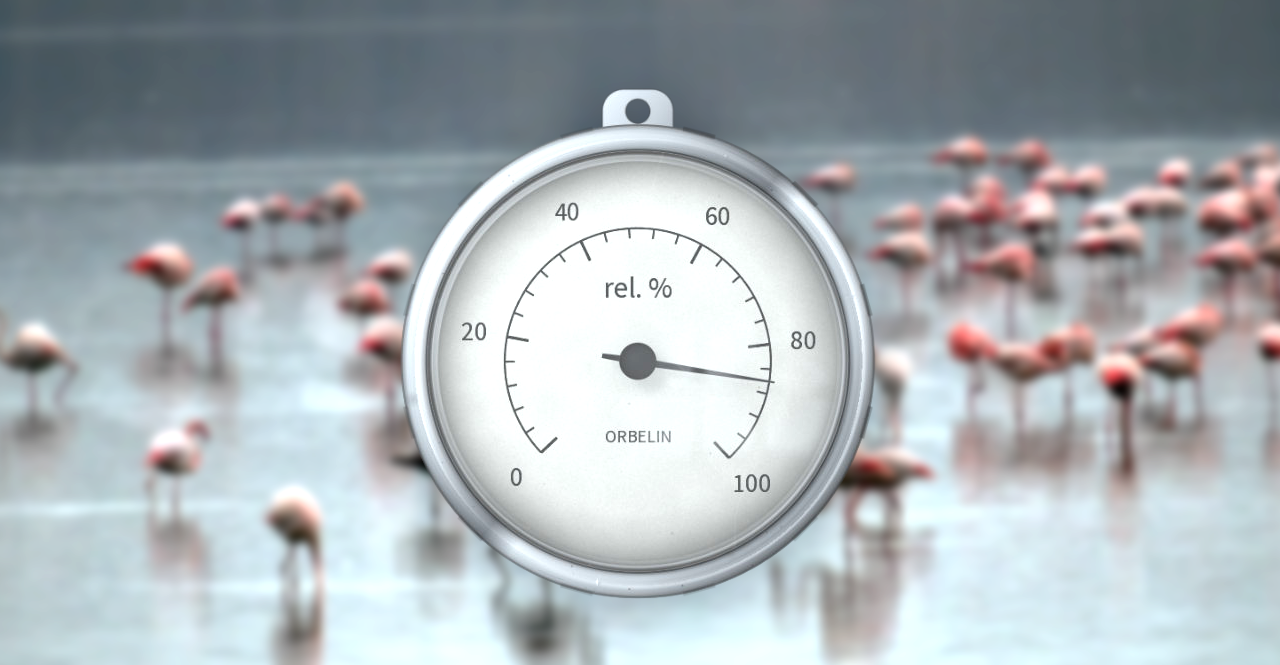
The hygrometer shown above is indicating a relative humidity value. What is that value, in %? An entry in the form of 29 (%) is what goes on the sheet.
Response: 86 (%)
